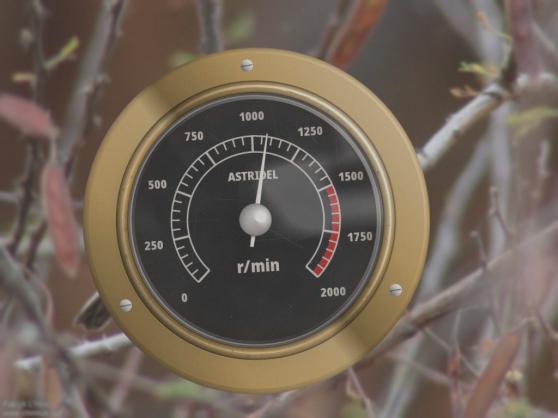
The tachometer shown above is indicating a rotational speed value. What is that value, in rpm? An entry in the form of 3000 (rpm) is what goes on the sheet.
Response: 1075 (rpm)
